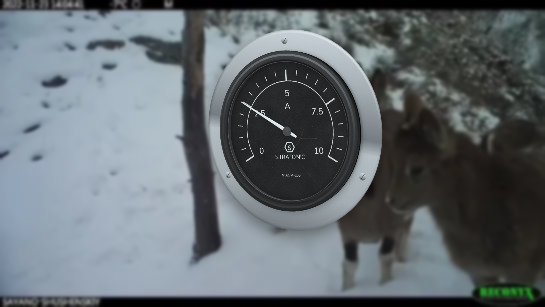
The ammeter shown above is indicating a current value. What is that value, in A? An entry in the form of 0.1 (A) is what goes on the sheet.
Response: 2.5 (A)
